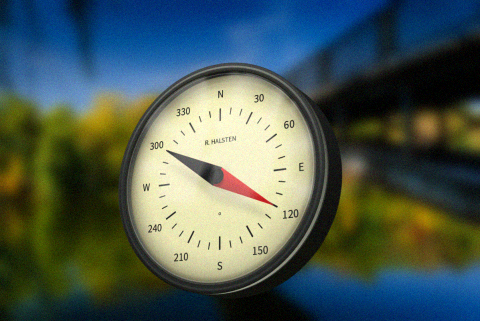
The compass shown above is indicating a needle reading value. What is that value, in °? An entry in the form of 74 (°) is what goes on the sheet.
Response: 120 (°)
